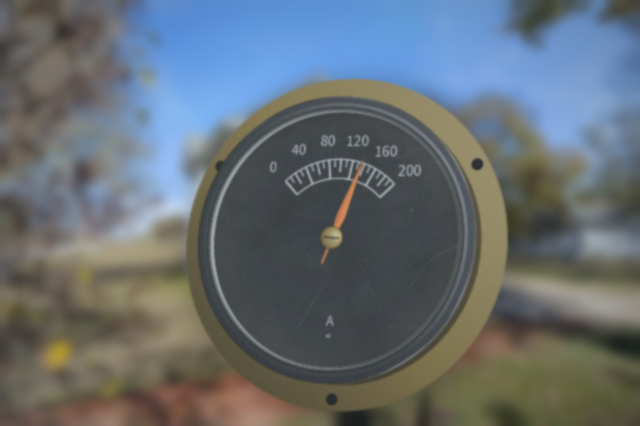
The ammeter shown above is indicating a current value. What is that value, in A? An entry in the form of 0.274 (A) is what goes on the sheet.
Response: 140 (A)
